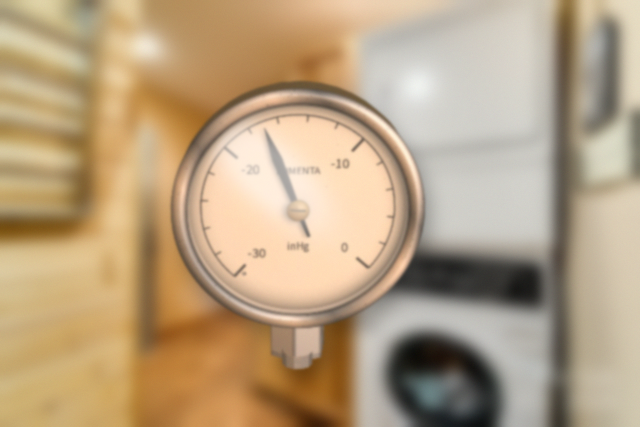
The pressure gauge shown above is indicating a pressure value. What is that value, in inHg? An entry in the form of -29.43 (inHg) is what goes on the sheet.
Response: -17 (inHg)
